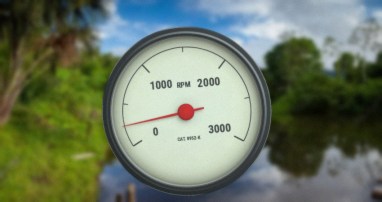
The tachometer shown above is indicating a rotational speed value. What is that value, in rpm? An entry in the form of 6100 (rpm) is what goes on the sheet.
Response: 250 (rpm)
